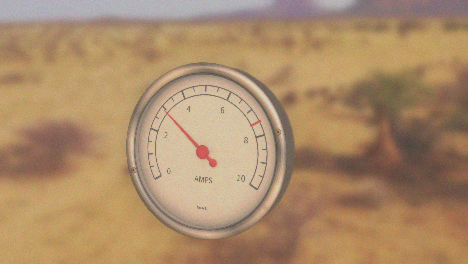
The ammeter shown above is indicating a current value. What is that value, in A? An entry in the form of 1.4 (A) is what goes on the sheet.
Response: 3 (A)
